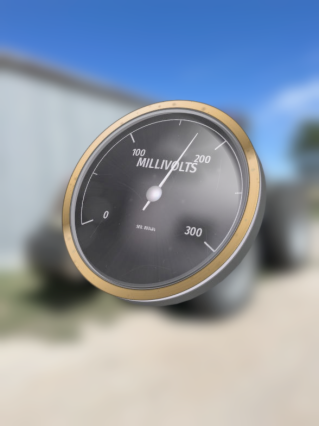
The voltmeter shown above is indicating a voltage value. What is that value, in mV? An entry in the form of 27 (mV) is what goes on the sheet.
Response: 175 (mV)
